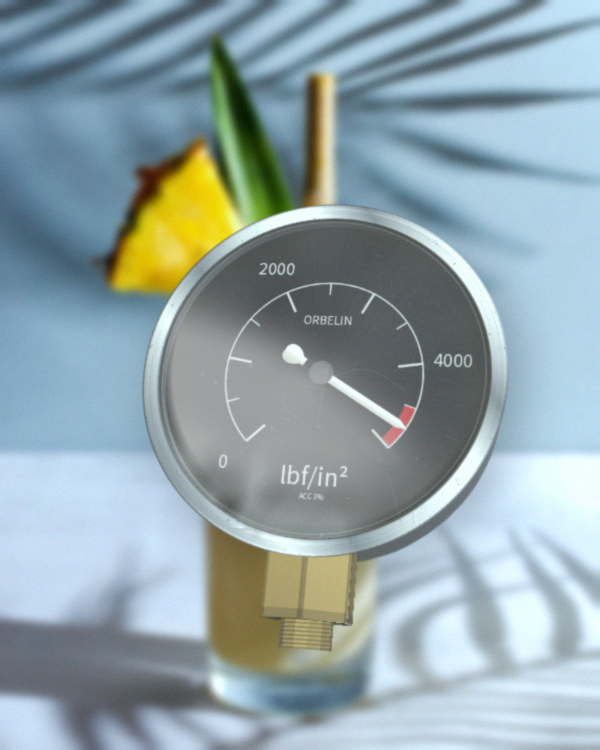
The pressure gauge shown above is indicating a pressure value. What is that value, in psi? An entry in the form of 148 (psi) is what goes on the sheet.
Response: 4750 (psi)
